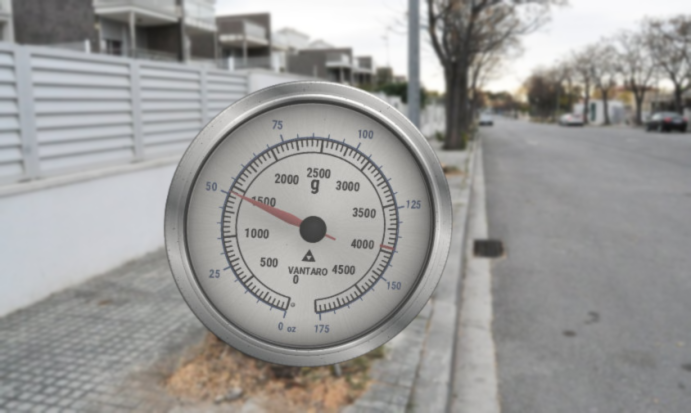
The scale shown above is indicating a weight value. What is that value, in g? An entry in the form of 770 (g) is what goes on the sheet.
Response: 1450 (g)
